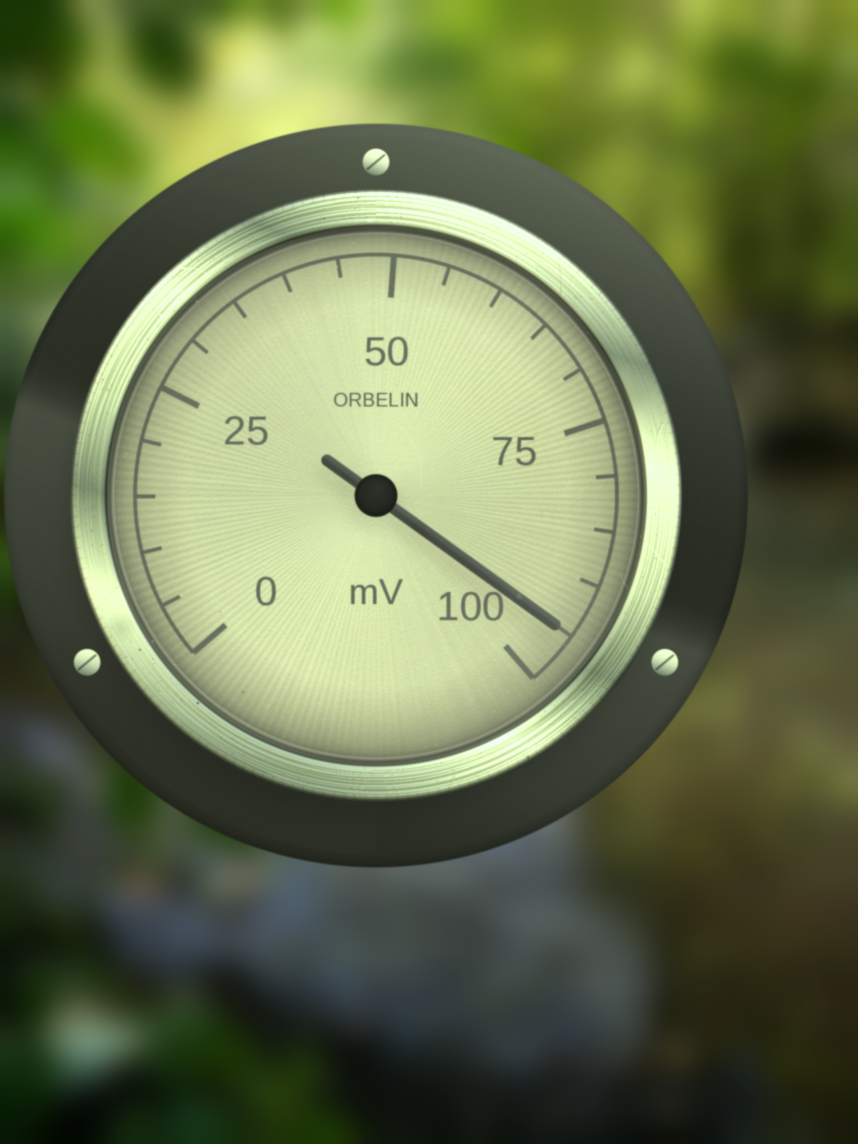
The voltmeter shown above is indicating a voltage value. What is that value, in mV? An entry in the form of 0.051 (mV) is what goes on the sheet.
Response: 95 (mV)
